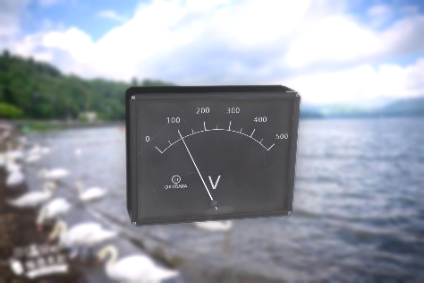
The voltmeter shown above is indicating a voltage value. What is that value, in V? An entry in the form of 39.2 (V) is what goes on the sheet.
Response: 100 (V)
